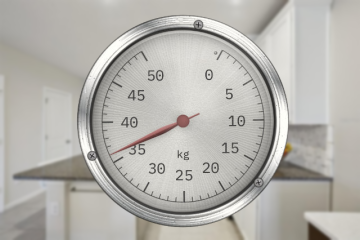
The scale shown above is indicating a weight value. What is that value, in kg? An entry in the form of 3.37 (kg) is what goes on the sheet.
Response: 36 (kg)
